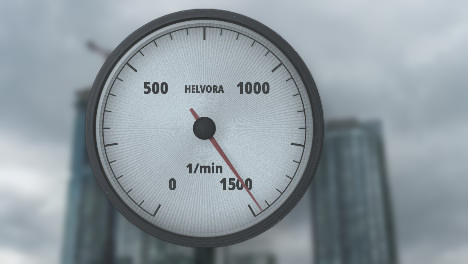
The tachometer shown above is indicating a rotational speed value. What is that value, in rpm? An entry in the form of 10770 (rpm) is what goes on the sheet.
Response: 1475 (rpm)
